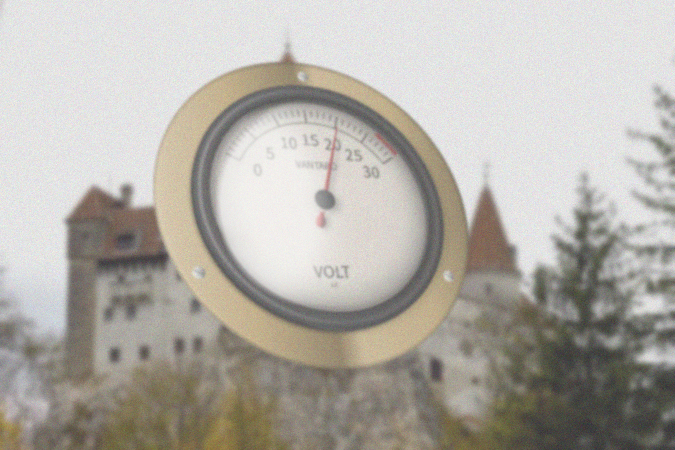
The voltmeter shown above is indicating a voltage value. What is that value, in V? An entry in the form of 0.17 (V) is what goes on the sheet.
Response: 20 (V)
